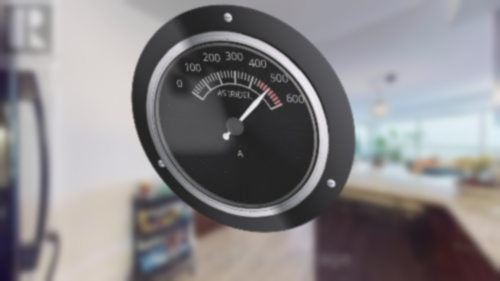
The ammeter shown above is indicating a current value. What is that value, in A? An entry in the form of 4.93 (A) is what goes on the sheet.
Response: 500 (A)
